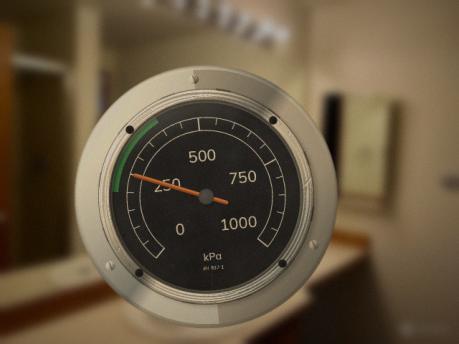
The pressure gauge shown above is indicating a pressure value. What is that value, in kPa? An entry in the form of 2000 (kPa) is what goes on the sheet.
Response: 250 (kPa)
